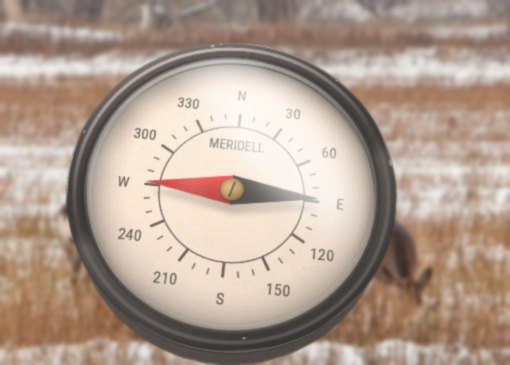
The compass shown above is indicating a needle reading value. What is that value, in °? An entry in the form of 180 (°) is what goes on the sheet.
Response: 270 (°)
